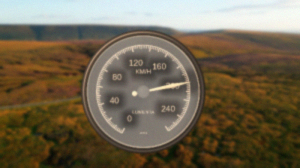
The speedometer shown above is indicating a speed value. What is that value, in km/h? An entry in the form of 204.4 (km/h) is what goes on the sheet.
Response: 200 (km/h)
